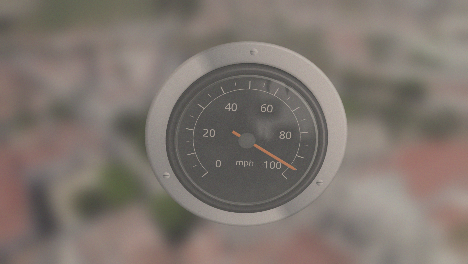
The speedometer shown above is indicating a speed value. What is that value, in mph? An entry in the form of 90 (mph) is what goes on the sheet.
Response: 95 (mph)
